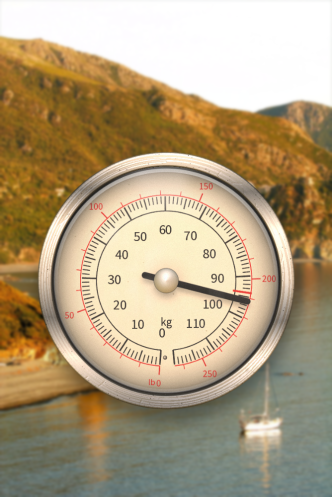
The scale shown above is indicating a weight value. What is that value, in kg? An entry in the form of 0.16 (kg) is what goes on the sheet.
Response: 96 (kg)
